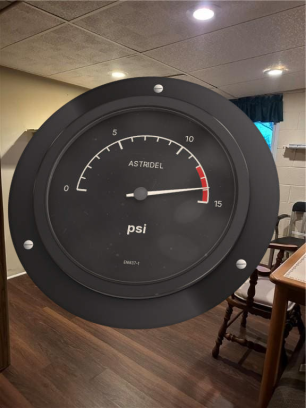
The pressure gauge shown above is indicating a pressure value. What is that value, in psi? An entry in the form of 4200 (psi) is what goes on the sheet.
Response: 14 (psi)
